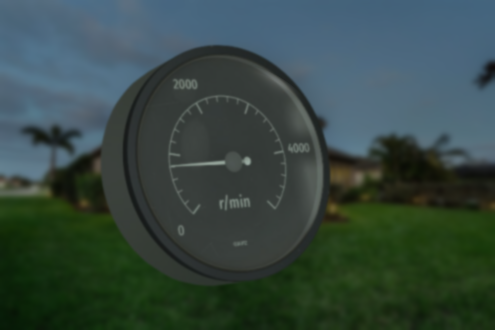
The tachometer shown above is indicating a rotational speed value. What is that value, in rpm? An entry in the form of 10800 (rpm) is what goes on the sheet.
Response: 800 (rpm)
